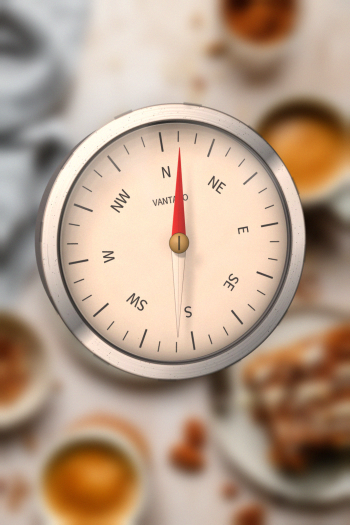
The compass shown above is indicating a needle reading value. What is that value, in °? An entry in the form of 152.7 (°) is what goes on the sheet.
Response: 10 (°)
